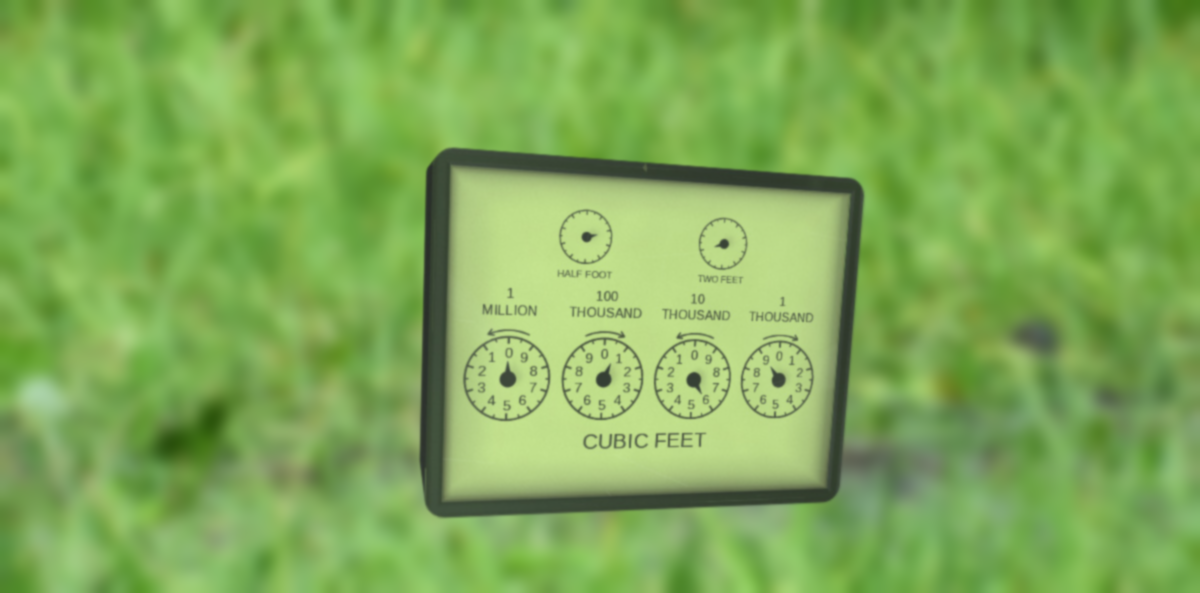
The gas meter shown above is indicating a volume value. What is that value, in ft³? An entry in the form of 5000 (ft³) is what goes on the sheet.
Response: 5900 (ft³)
